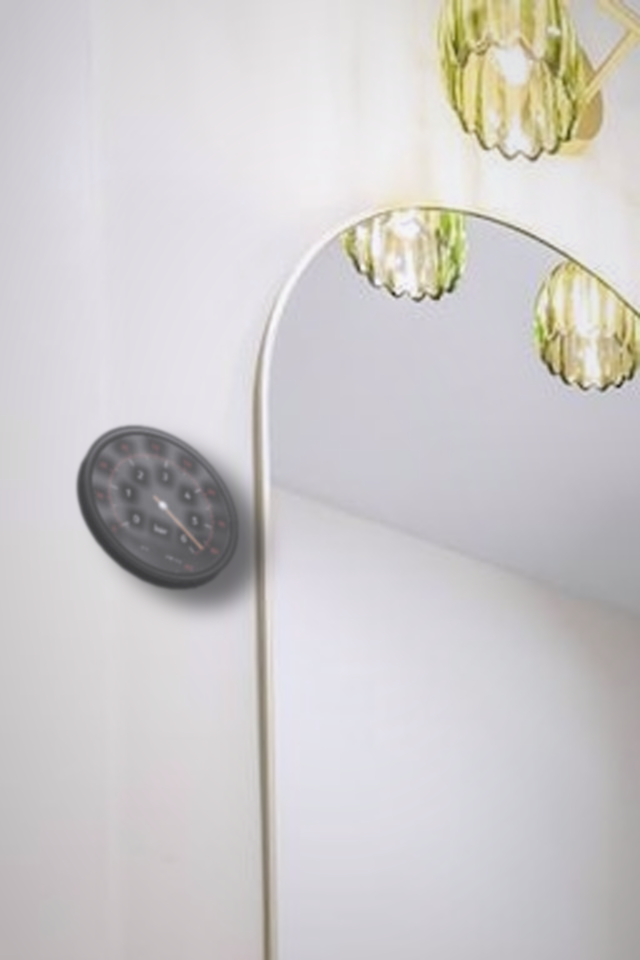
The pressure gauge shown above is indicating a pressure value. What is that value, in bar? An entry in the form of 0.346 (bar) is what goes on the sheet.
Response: 5.75 (bar)
